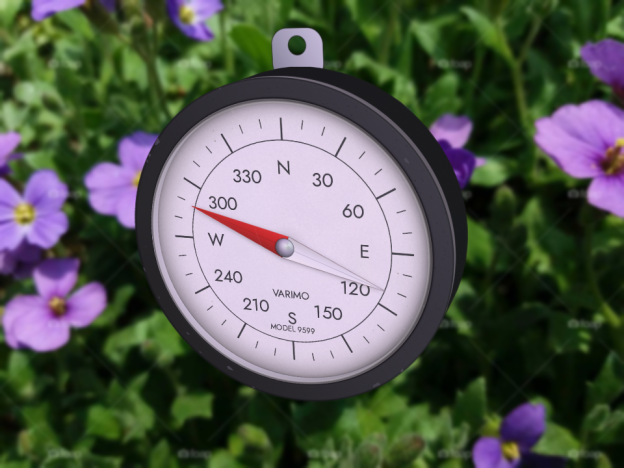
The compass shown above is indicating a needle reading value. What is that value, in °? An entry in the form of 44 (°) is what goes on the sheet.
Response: 290 (°)
